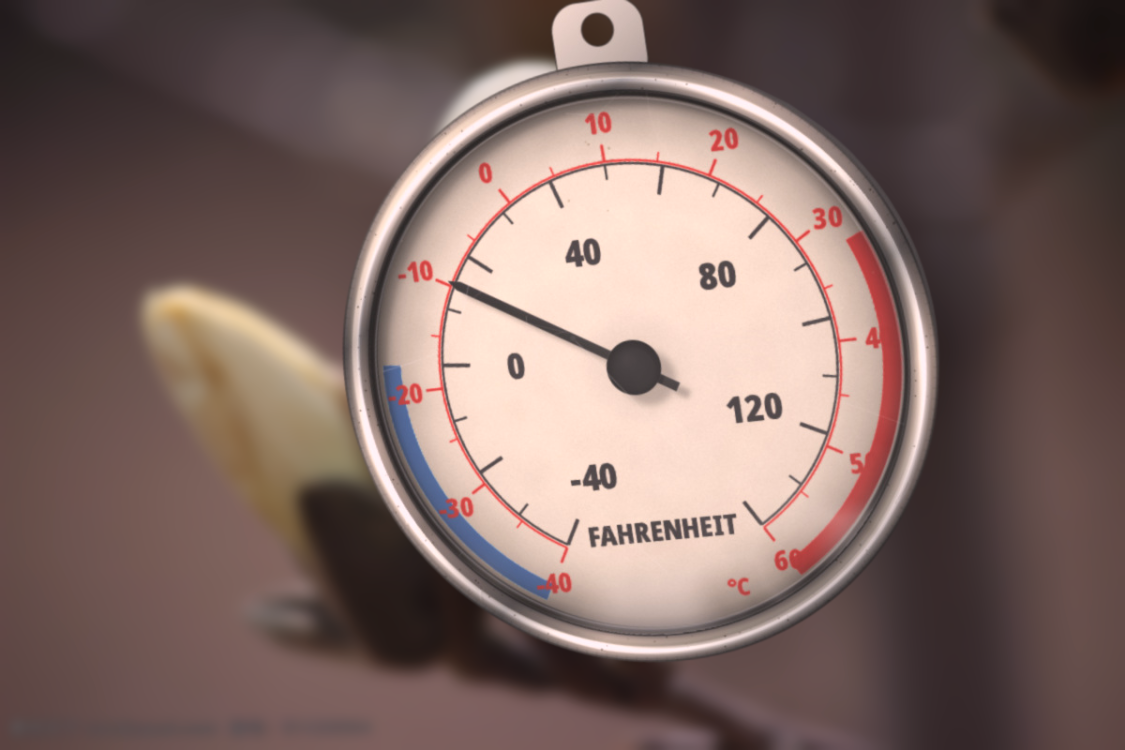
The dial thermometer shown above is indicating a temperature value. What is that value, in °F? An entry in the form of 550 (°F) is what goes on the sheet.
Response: 15 (°F)
